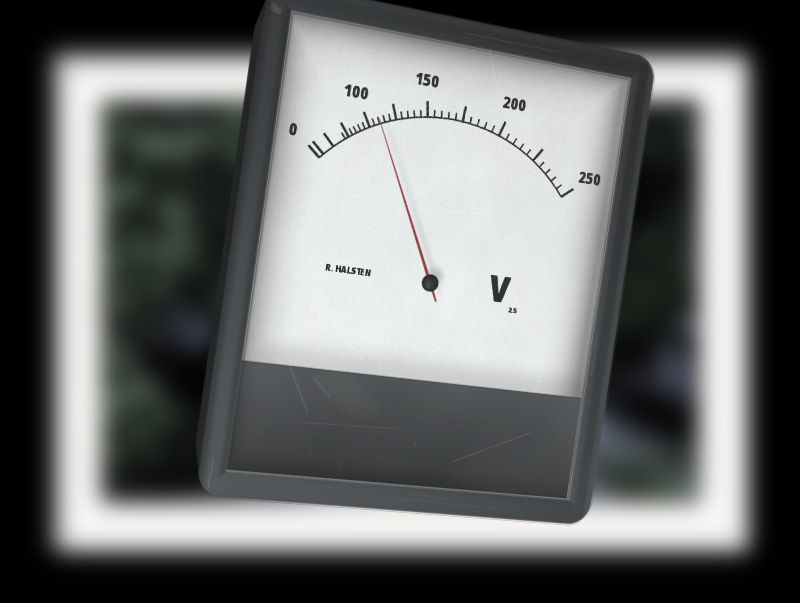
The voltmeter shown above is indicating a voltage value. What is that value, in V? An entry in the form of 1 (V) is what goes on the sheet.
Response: 110 (V)
